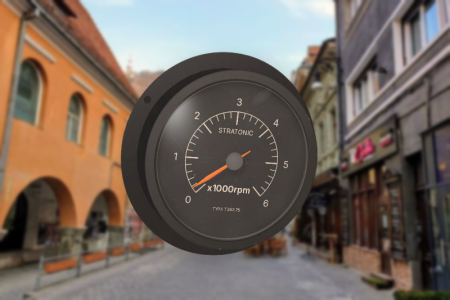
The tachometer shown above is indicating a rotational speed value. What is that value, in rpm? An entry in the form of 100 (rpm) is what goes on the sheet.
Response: 200 (rpm)
